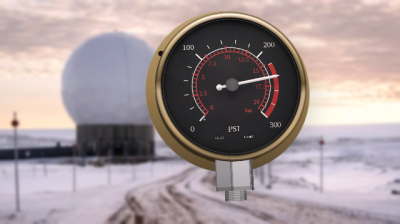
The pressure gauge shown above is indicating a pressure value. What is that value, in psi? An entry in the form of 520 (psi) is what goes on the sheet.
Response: 240 (psi)
